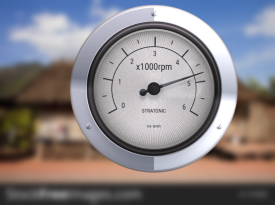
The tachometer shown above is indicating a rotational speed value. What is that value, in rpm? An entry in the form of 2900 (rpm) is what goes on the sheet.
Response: 4750 (rpm)
